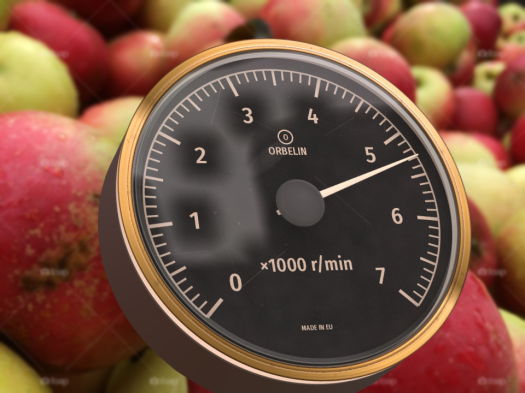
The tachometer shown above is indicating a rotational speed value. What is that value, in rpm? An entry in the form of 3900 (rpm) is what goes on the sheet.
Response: 5300 (rpm)
